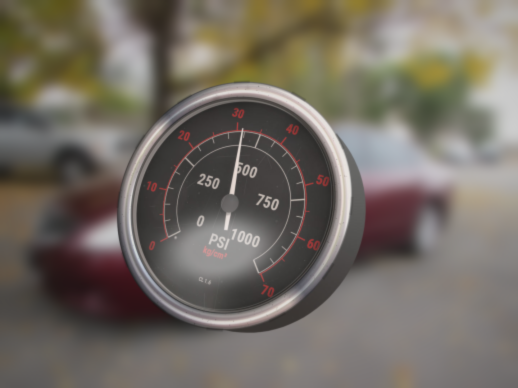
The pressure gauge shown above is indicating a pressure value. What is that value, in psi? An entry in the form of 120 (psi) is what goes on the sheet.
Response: 450 (psi)
